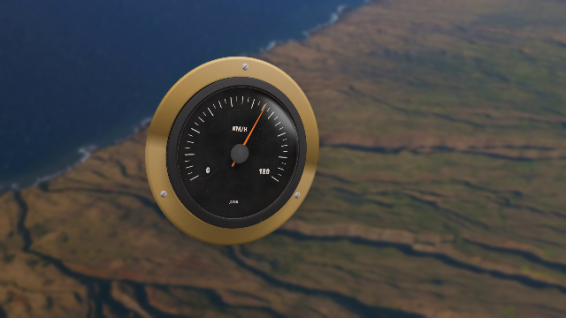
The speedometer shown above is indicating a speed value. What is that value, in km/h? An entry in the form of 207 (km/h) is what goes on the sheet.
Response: 110 (km/h)
